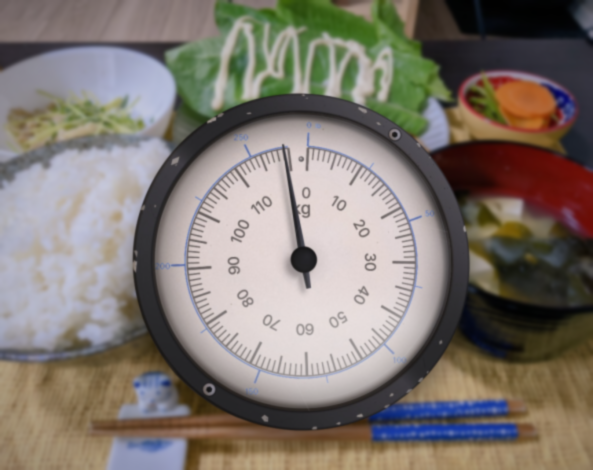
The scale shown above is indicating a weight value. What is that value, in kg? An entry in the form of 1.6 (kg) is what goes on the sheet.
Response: 119 (kg)
